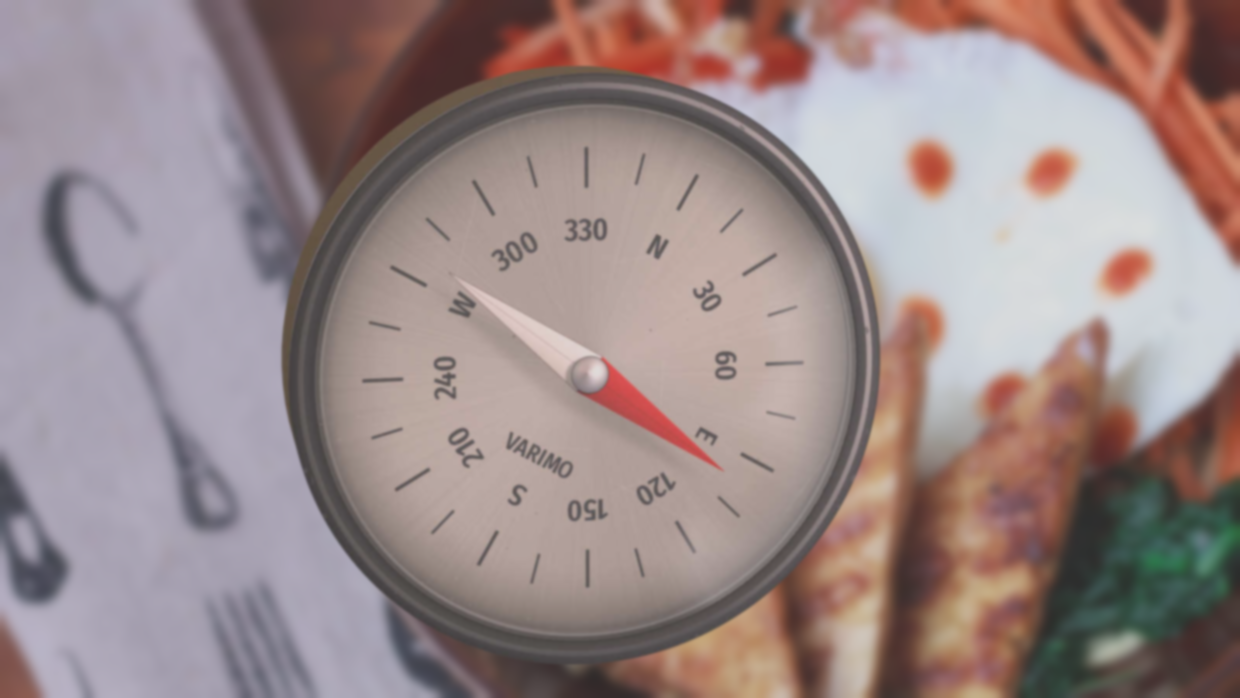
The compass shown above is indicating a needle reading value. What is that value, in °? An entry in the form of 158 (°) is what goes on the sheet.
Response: 97.5 (°)
